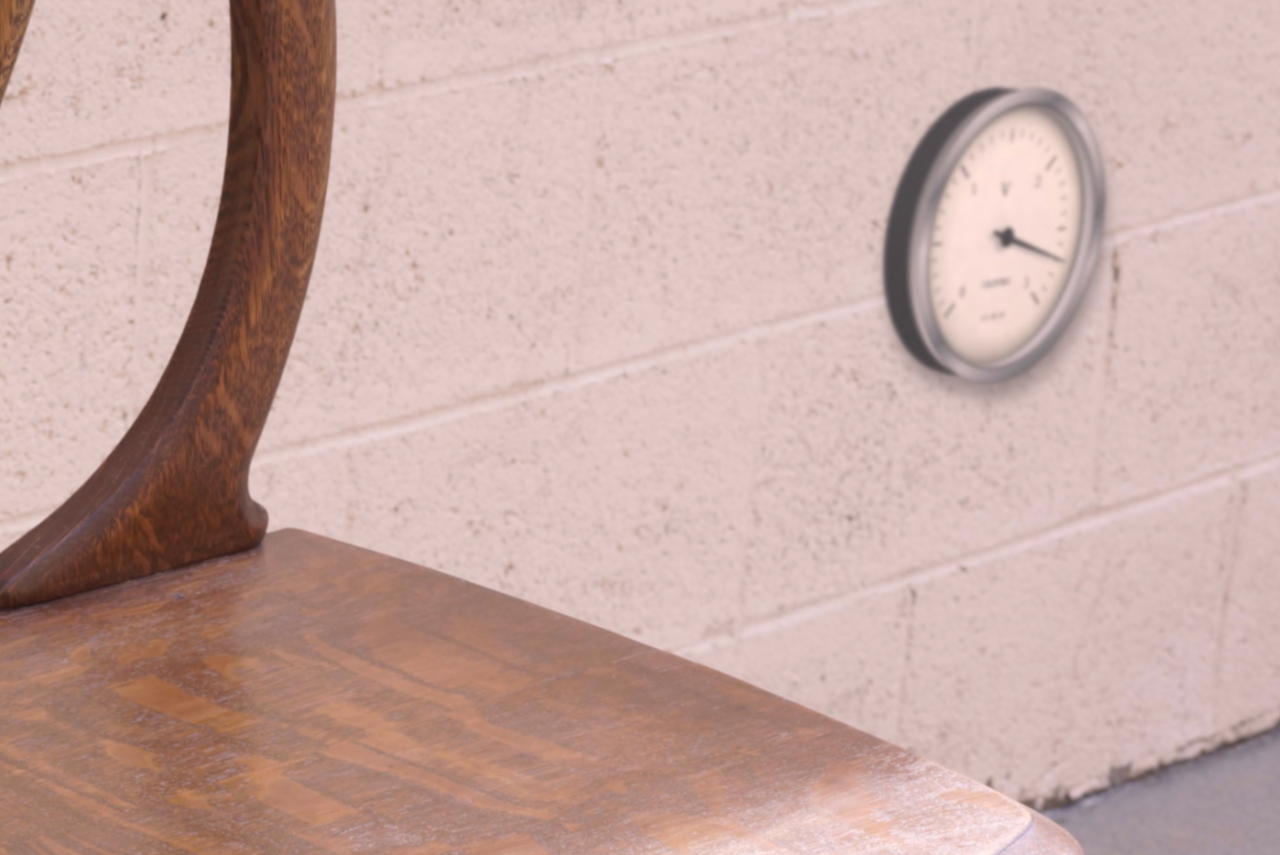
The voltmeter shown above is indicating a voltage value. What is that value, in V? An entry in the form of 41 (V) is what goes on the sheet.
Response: 2.7 (V)
